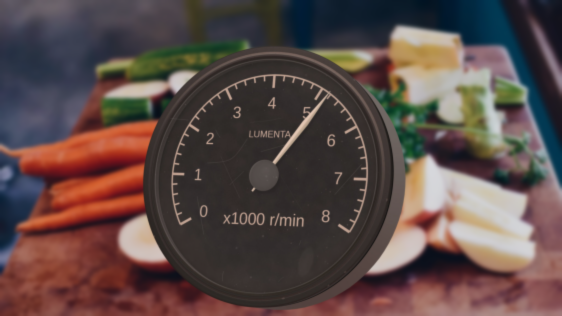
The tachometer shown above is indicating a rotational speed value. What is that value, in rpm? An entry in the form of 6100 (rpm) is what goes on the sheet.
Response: 5200 (rpm)
